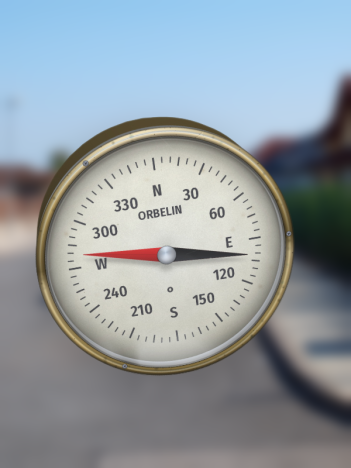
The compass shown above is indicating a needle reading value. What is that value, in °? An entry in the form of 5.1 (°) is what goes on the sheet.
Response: 280 (°)
